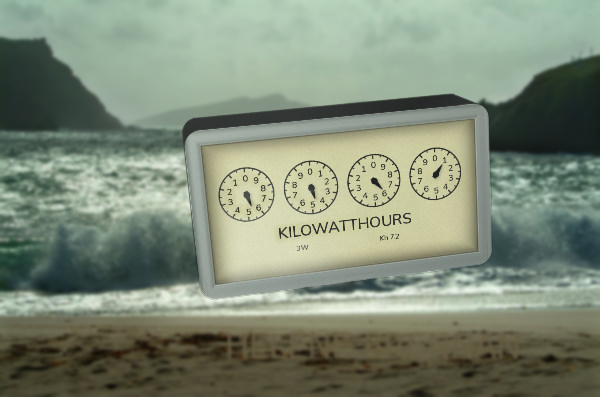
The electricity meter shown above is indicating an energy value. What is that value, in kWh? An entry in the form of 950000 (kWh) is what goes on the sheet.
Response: 5461 (kWh)
